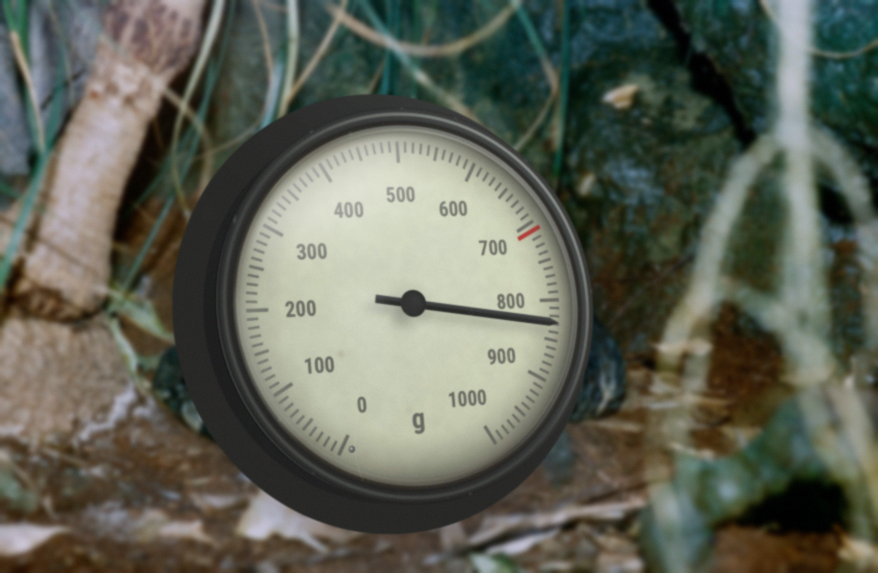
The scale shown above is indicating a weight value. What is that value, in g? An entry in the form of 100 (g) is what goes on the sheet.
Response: 830 (g)
